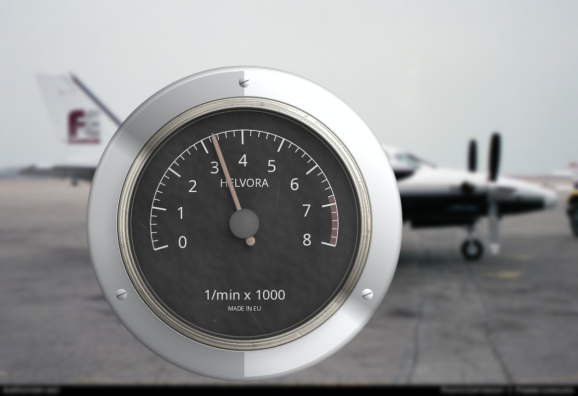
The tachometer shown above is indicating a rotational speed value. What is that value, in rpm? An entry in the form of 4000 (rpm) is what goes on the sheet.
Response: 3300 (rpm)
